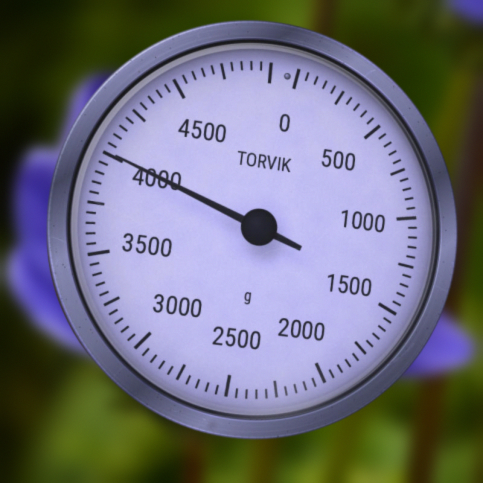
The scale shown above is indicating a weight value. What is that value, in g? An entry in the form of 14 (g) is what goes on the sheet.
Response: 4000 (g)
